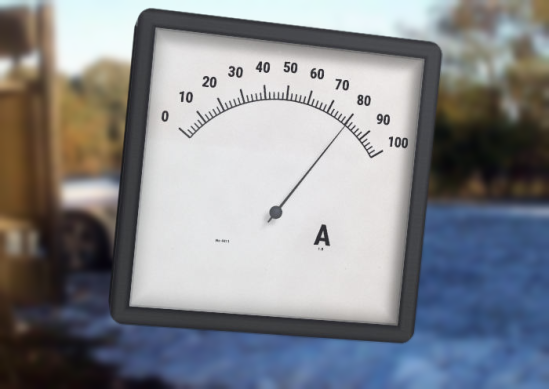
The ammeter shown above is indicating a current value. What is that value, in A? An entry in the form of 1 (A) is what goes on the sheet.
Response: 80 (A)
